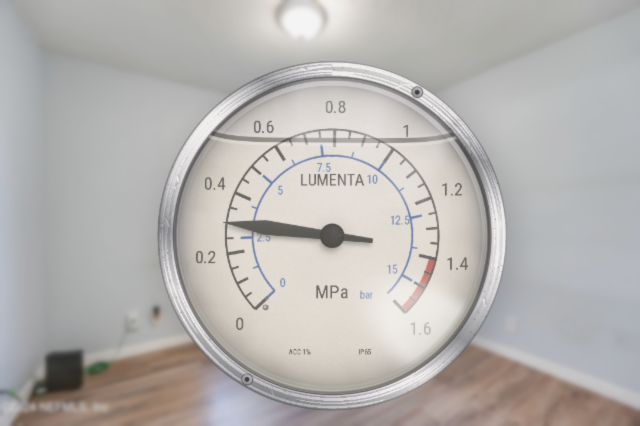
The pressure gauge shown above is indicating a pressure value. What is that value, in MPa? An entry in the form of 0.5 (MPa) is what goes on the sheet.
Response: 0.3 (MPa)
